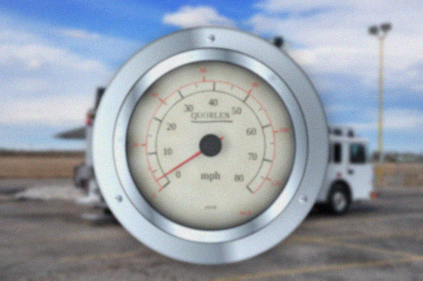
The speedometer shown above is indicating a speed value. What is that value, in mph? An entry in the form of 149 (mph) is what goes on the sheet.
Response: 2.5 (mph)
